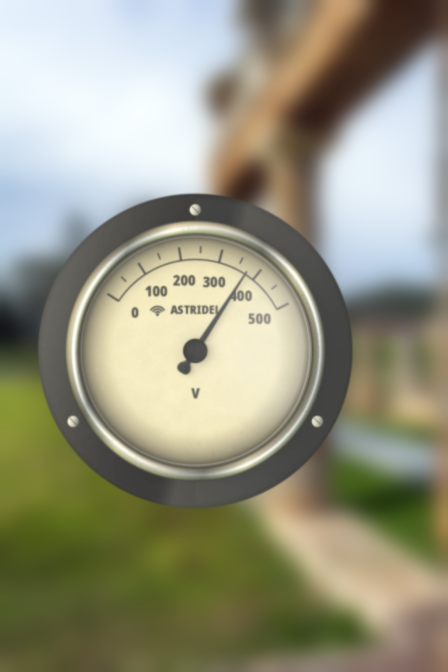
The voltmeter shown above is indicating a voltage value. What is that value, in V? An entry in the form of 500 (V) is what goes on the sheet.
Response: 375 (V)
